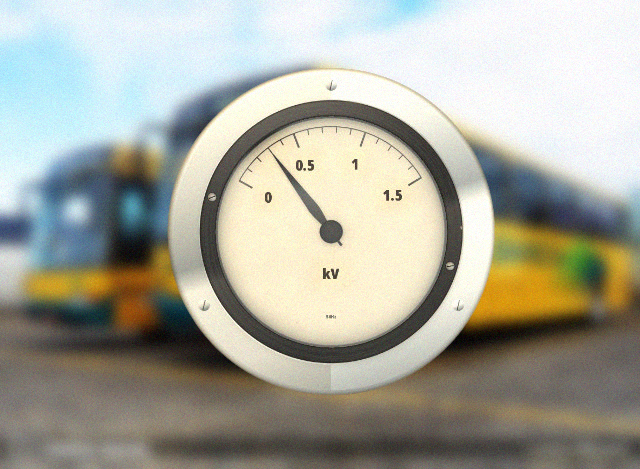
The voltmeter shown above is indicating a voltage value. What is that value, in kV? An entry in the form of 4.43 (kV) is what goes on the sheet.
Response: 0.3 (kV)
